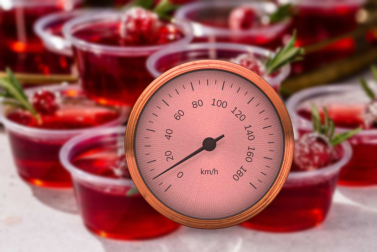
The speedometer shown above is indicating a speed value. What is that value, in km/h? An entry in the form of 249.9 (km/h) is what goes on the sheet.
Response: 10 (km/h)
